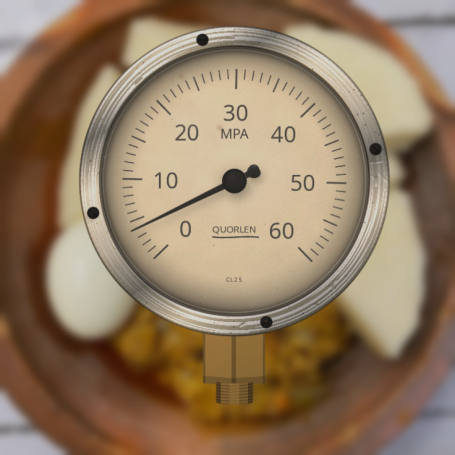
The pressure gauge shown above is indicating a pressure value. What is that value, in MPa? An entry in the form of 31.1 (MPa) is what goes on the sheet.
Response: 4 (MPa)
